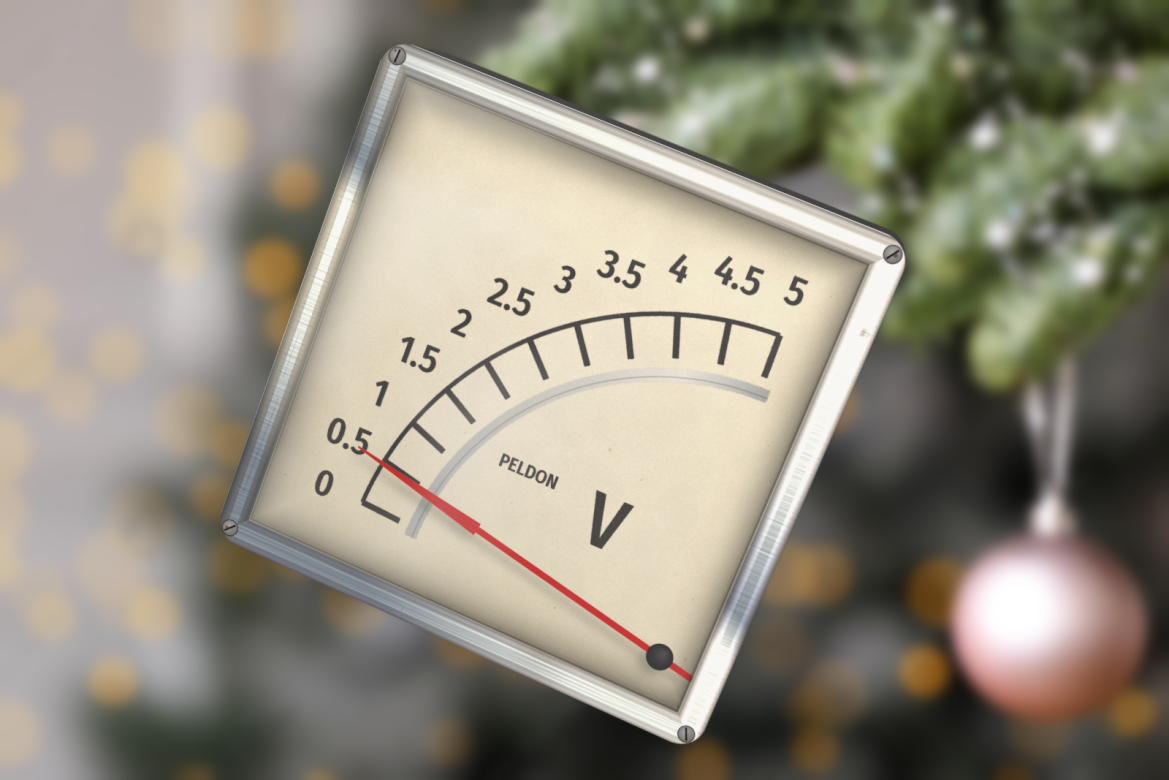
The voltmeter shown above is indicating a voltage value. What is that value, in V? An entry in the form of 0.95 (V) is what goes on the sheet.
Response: 0.5 (V)
